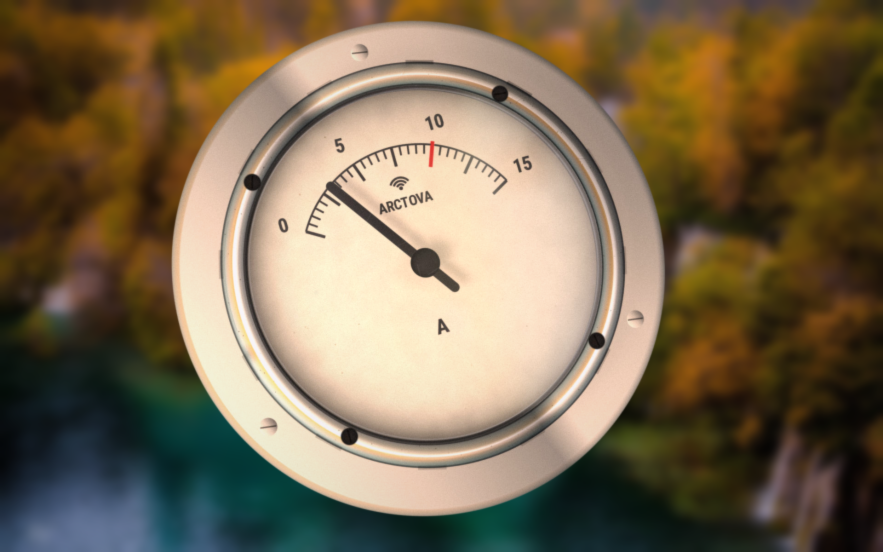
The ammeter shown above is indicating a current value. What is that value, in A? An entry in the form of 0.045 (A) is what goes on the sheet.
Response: 3 (A)
